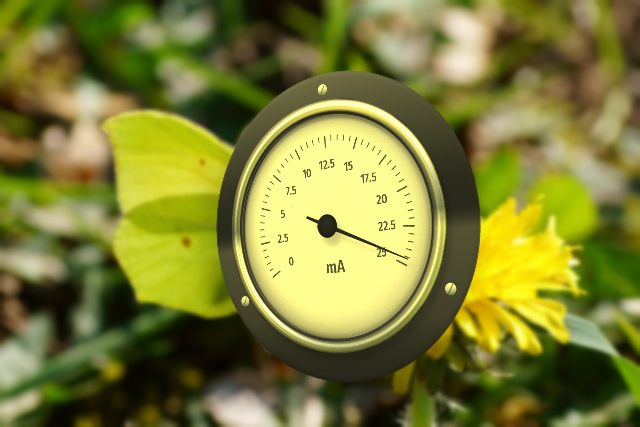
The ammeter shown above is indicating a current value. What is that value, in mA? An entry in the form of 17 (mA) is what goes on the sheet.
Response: 24.5 (mA)
